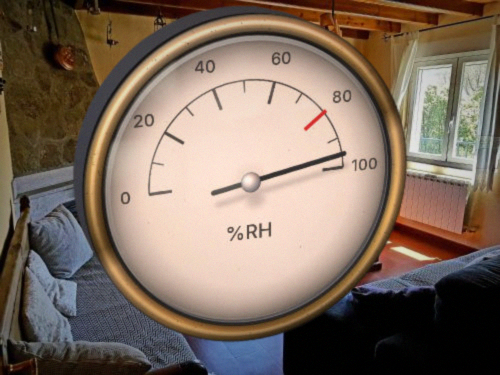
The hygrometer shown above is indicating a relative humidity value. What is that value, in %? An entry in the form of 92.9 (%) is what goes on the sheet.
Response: 95 (%)
